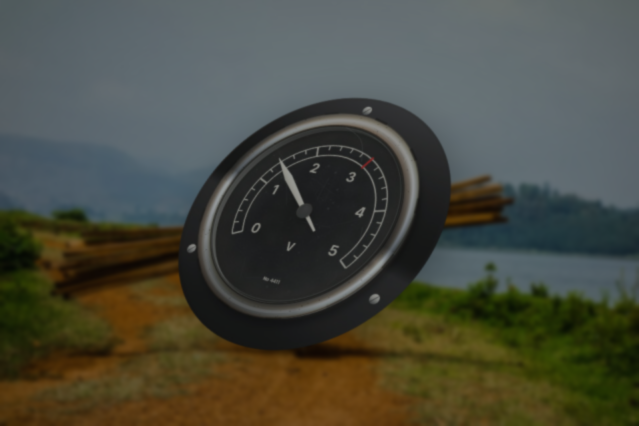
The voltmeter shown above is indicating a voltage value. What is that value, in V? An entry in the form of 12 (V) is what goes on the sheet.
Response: 1.4 (V)
